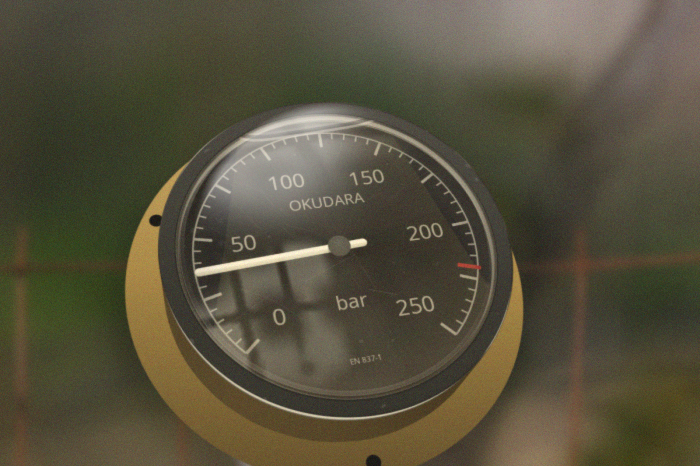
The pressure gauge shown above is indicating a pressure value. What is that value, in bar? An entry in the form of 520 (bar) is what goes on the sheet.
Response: 35 (bar)
